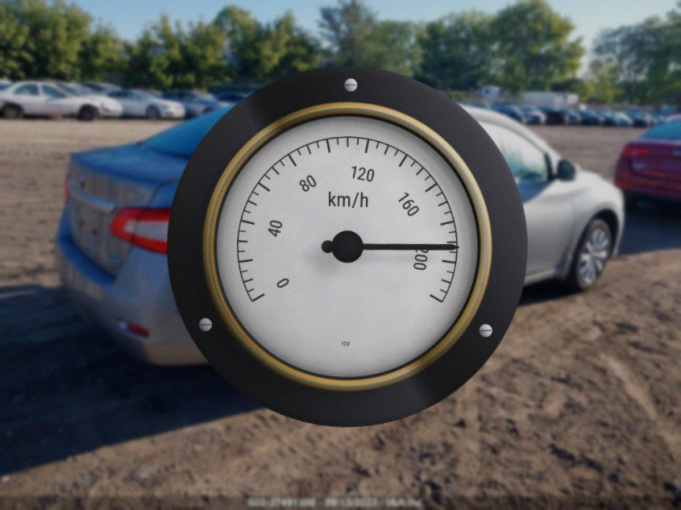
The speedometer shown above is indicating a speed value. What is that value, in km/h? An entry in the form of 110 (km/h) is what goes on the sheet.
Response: 192.5 (km/h)
